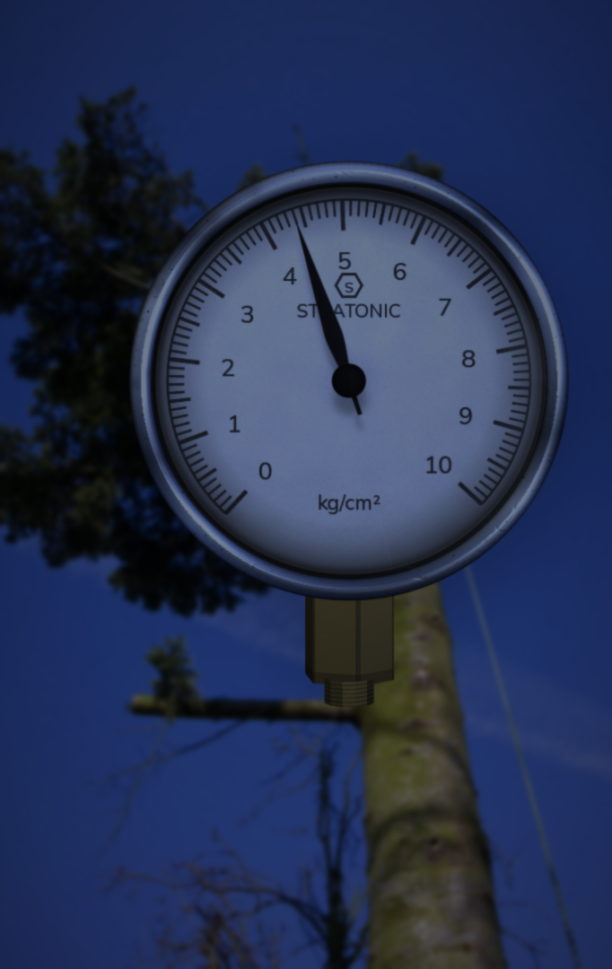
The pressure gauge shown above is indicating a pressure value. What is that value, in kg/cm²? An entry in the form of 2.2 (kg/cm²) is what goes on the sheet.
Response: 4.4 (kg/cm²)
